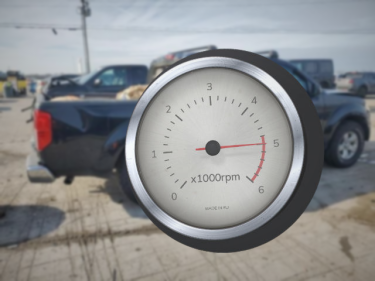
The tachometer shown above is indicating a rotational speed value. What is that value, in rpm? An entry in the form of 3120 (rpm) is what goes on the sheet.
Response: 5000 (rpm)
